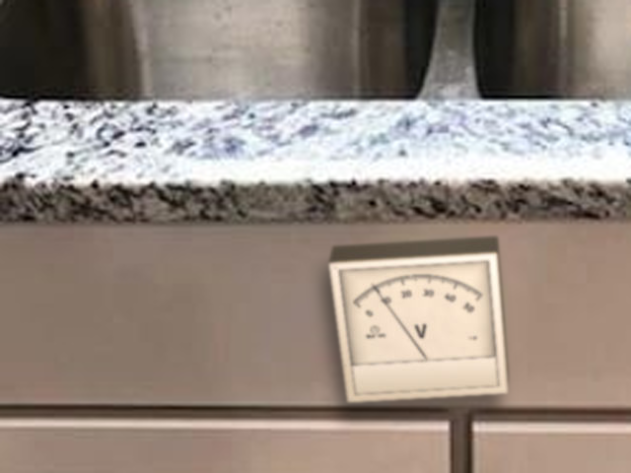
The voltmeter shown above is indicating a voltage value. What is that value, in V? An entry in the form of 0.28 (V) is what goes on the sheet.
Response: 10 (V)
